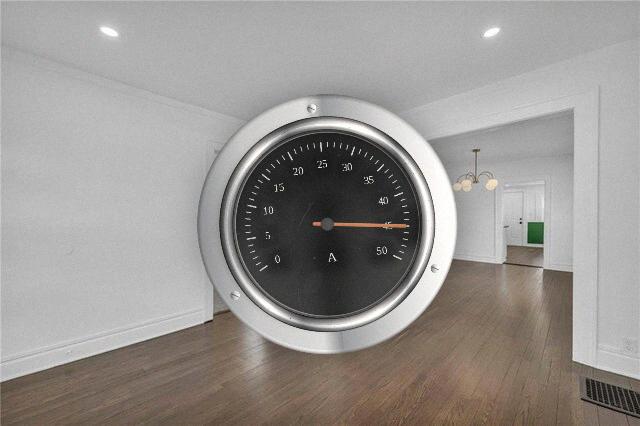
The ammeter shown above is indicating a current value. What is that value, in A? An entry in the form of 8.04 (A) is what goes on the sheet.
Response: 45 (A)
